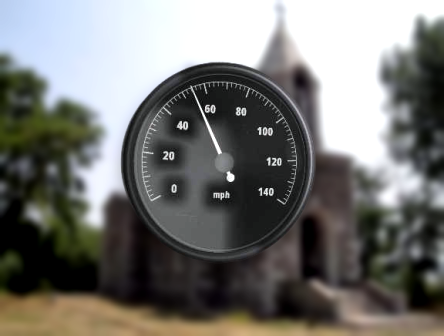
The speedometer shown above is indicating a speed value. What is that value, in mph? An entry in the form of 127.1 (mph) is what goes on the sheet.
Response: 54 (mph)
